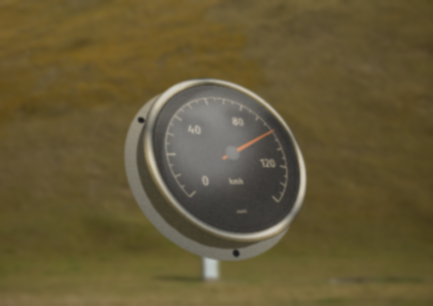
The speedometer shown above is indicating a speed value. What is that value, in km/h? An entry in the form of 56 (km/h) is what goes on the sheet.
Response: 100 (km/h)
